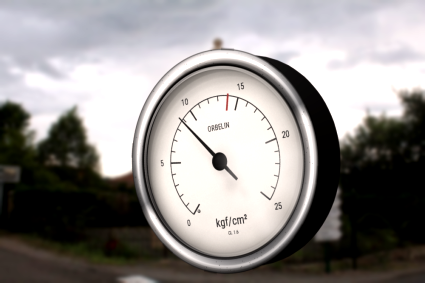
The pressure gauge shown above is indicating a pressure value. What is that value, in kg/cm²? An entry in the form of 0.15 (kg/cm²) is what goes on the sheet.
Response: 9 (kg/cm²)
